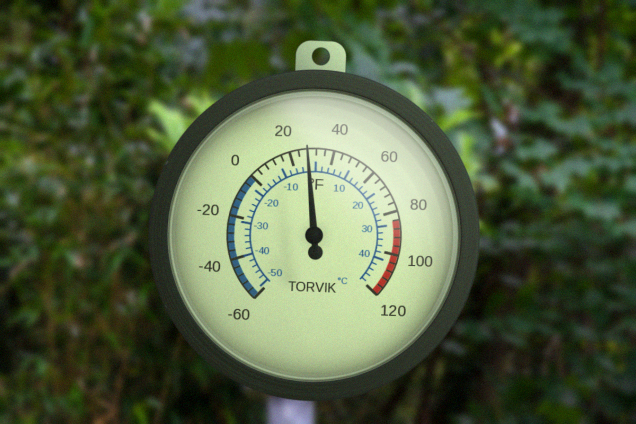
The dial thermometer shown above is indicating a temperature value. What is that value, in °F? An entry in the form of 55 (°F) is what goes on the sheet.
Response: 28 (°F)
